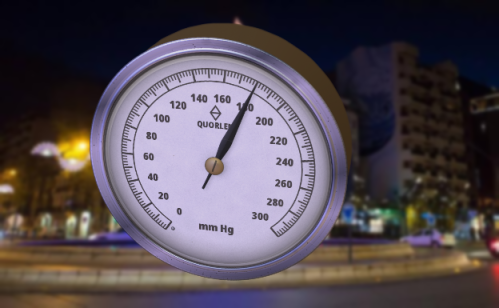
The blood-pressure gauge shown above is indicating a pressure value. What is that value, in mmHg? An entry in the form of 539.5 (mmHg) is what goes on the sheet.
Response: 180 (mmHg)
